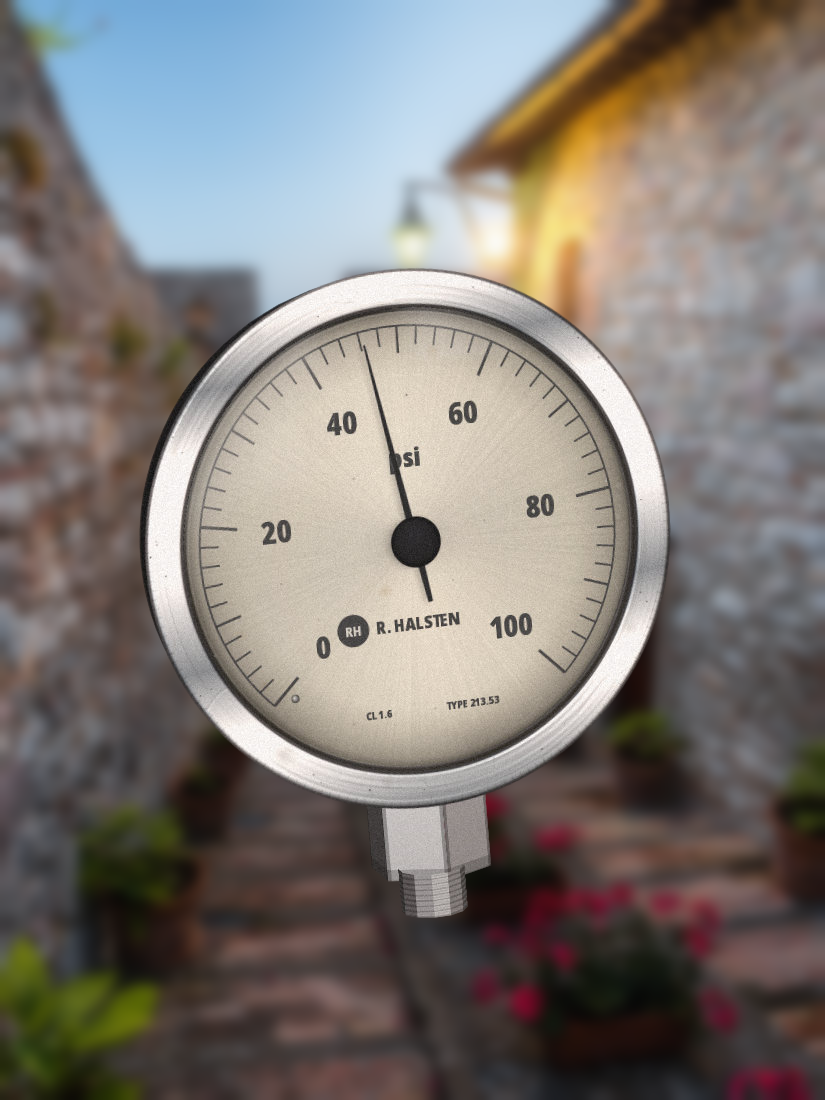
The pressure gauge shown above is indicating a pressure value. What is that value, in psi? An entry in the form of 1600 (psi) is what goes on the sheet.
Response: 46 (psi)
